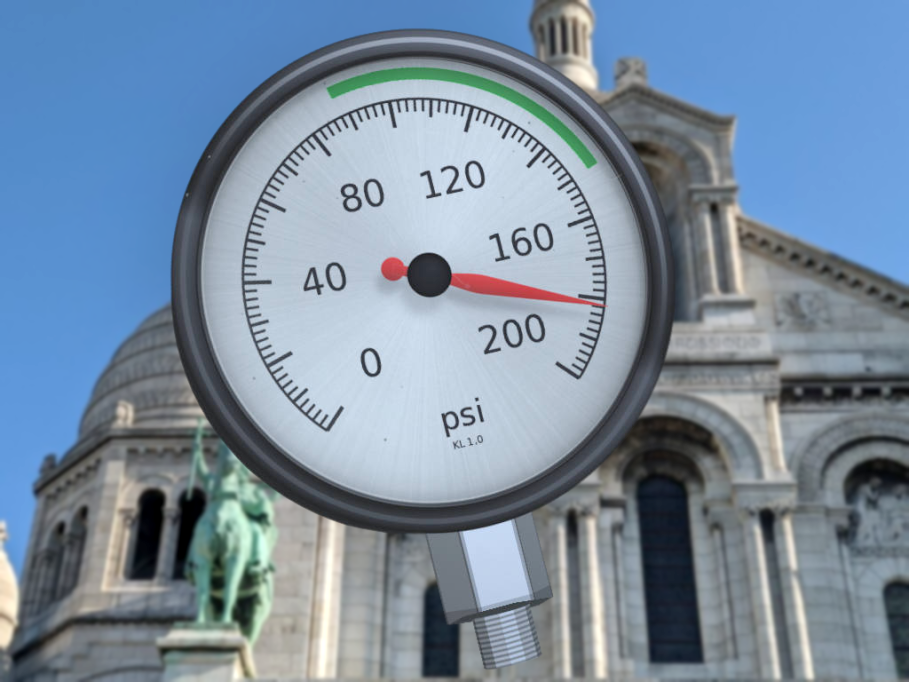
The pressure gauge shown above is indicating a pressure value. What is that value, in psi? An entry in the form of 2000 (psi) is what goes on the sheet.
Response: 182 (psi)
